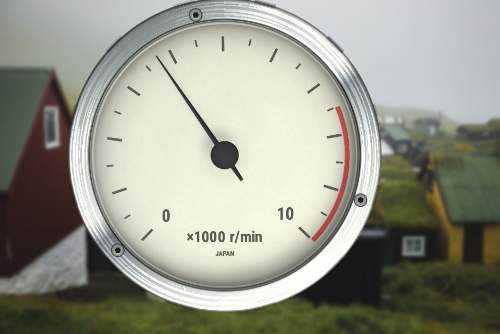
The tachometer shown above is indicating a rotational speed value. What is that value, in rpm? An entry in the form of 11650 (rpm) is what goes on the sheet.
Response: 3750 (rpm)
